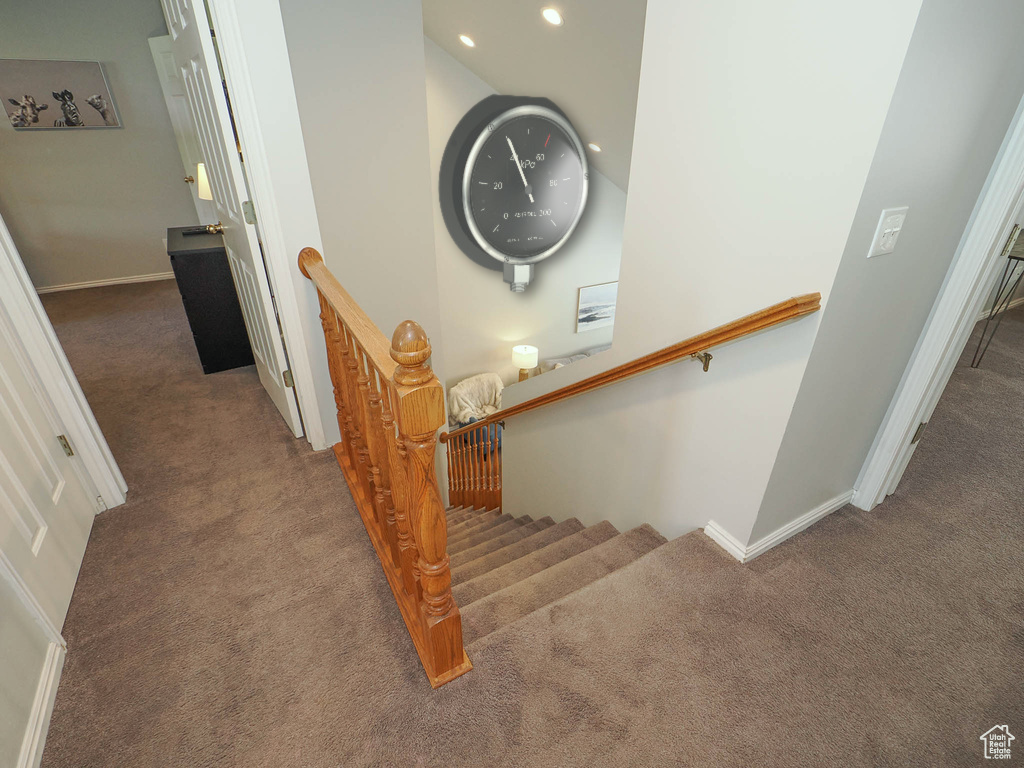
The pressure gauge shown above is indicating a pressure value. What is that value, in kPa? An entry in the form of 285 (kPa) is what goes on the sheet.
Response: 40 (kPa)
